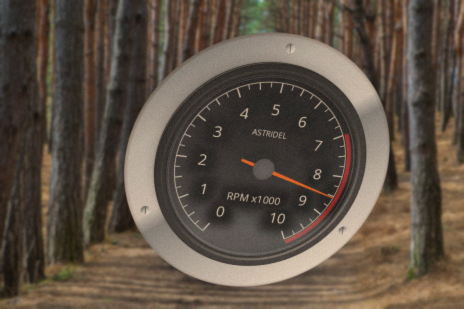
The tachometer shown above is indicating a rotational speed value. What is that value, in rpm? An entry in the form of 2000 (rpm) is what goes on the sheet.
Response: 8500 (rpm)
